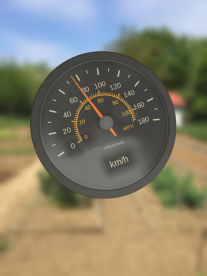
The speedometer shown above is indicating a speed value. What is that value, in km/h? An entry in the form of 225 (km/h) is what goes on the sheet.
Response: 75 (km/h)
